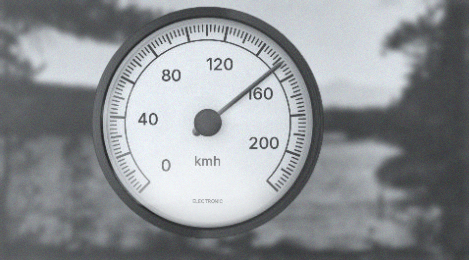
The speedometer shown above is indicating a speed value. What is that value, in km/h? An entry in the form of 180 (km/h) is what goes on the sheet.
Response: 152 (km/h)
